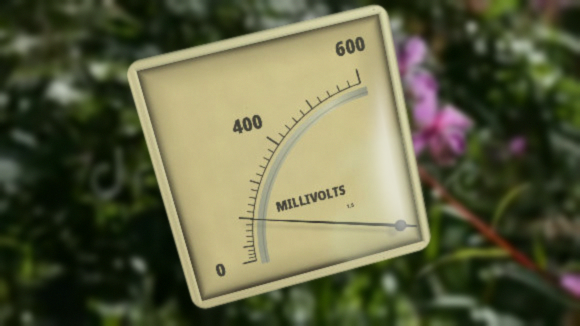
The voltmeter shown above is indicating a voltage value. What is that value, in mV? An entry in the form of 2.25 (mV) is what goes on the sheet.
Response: 200 (mV)
